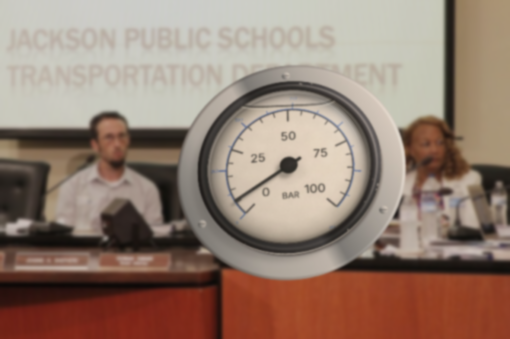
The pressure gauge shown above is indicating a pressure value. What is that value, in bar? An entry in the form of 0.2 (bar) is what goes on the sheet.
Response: 5 (bar)
